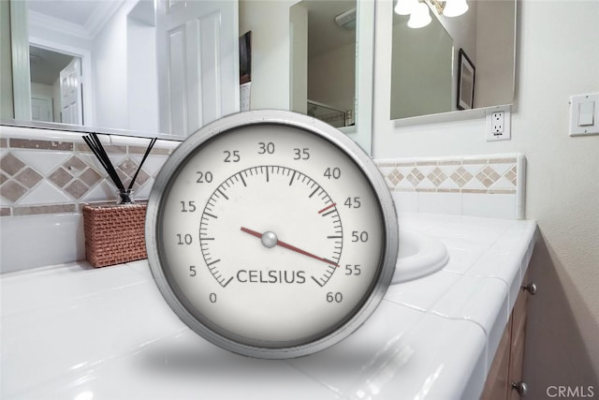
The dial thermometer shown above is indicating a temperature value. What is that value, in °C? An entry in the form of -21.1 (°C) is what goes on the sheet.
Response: 55 (°C)
